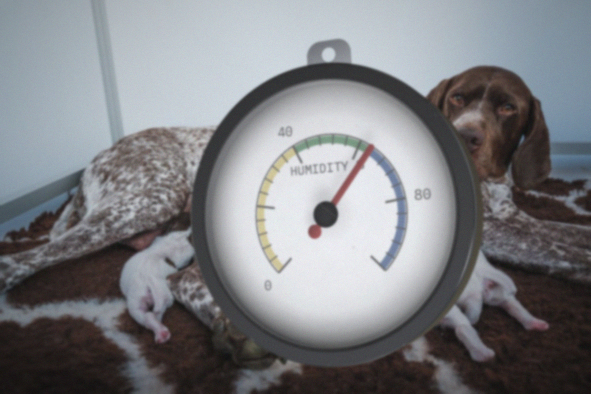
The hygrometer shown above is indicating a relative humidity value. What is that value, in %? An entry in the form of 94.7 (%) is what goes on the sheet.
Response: 64 (%)
